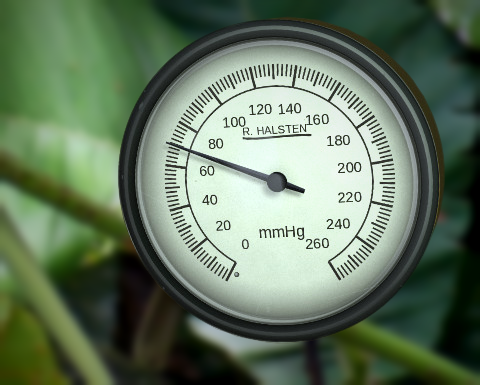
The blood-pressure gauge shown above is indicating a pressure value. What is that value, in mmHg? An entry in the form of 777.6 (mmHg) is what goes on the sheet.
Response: 70 (mmHg)
